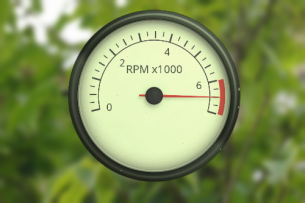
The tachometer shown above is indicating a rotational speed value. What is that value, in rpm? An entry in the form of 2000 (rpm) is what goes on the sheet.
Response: 6500 (rpm)
